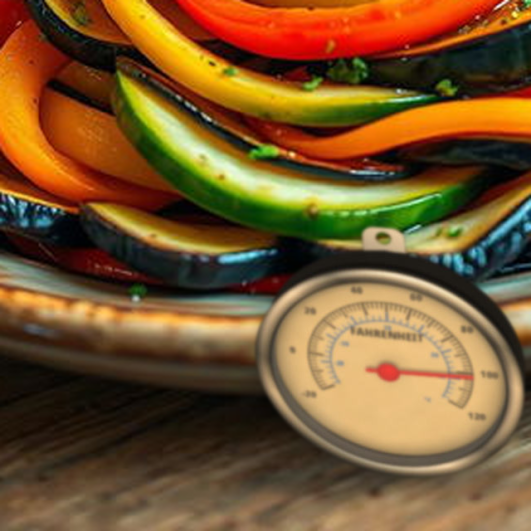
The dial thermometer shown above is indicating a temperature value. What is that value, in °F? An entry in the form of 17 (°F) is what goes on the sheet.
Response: 100 (°F)
